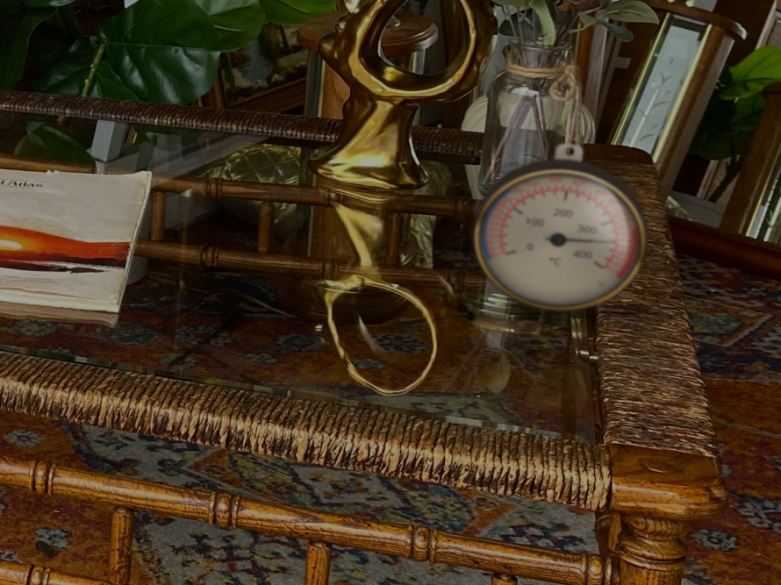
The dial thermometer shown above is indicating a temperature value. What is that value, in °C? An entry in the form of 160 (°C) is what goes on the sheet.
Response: 340 (°C)
